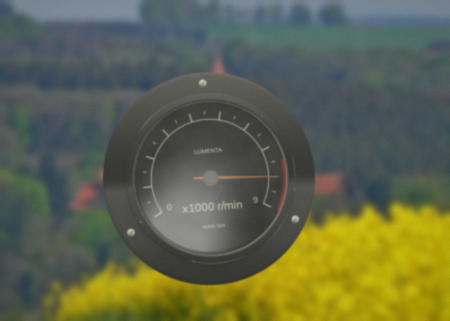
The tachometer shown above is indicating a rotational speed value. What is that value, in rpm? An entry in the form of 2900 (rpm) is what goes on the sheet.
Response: 8000 (rpm)
